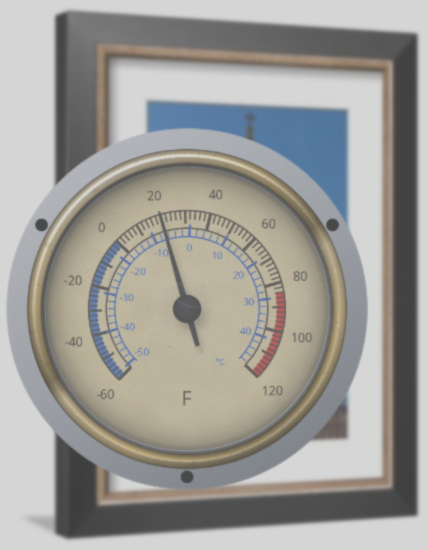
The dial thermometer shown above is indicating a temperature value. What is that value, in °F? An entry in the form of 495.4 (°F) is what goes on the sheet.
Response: 20 (°F)
